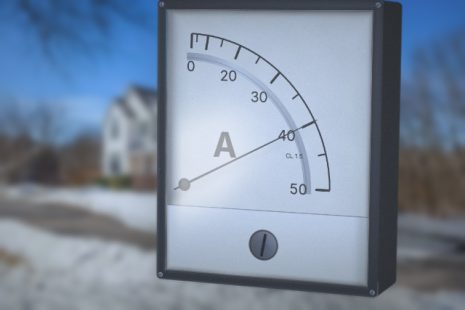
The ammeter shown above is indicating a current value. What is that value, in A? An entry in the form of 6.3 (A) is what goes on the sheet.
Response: 40 (A)
